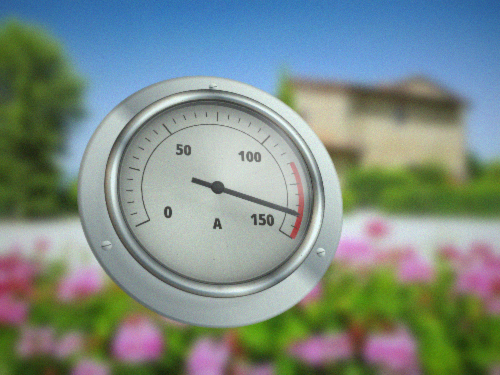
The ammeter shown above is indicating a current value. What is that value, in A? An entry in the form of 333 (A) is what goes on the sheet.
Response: 140 (A)
